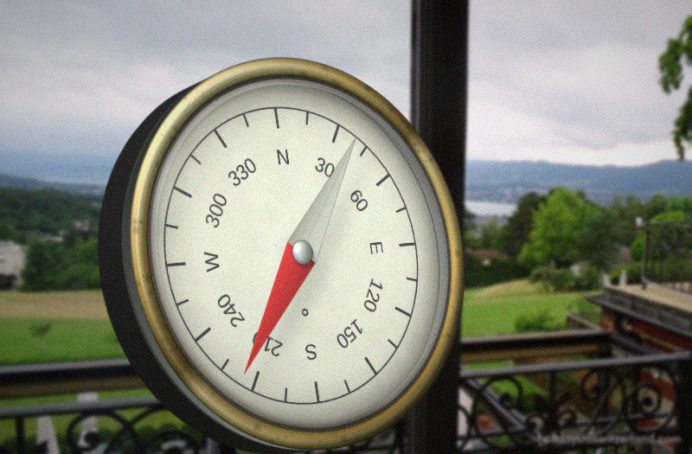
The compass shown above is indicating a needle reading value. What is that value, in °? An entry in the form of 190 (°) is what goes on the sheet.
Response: 217.5 (°)
